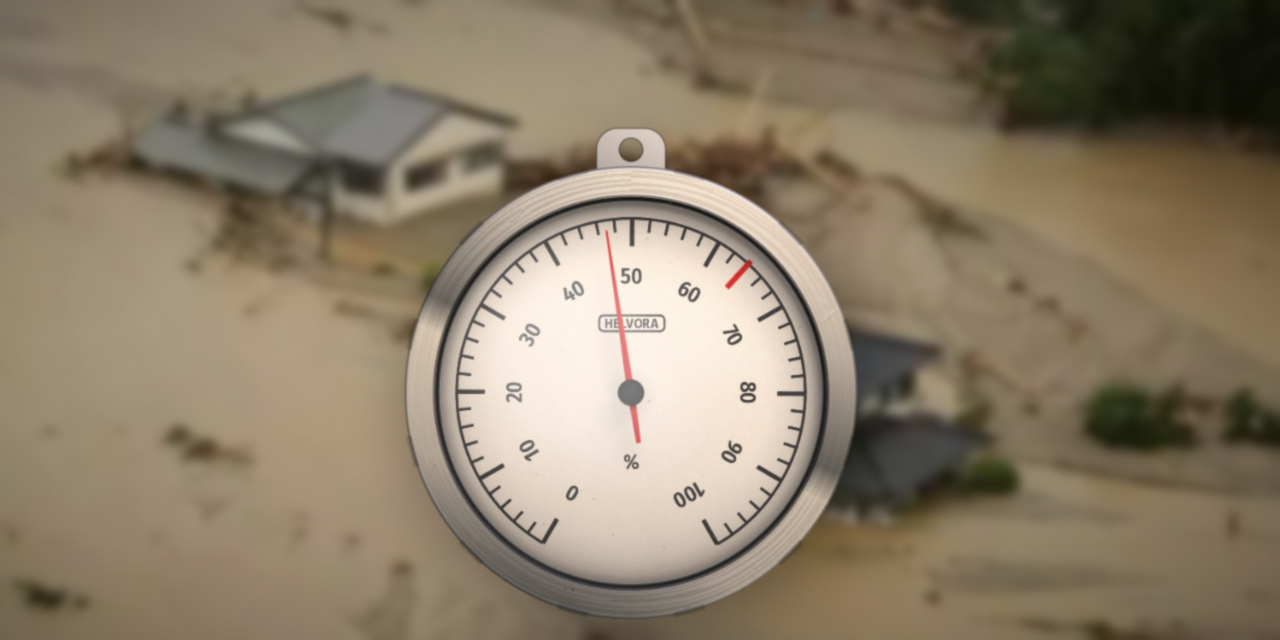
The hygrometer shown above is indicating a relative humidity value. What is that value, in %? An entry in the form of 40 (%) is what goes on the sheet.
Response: 47 (%)
